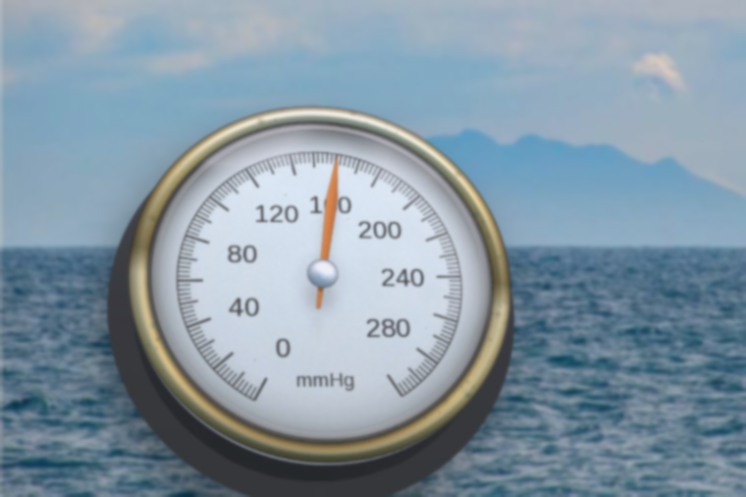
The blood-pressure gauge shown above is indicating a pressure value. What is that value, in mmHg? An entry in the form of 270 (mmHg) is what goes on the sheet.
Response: 160 (mmHg)
